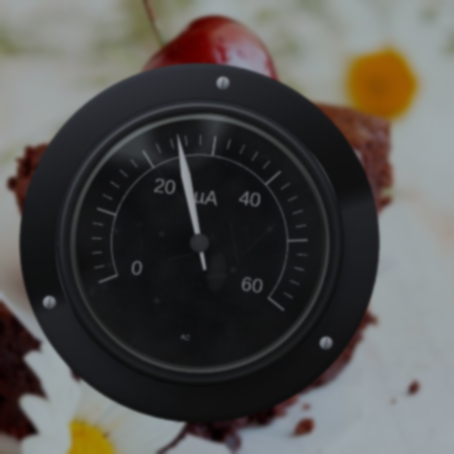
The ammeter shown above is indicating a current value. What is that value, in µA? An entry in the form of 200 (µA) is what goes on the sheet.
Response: 25 (µA)
